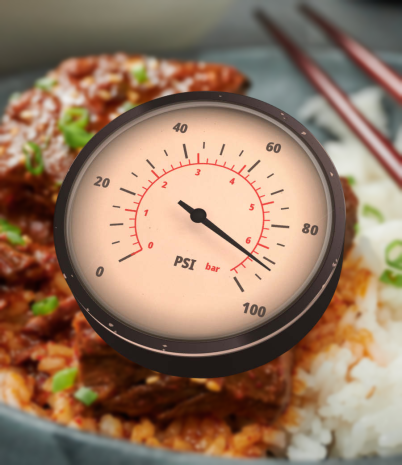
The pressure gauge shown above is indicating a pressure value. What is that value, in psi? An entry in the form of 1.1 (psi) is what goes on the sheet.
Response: 92.5 (psi)
